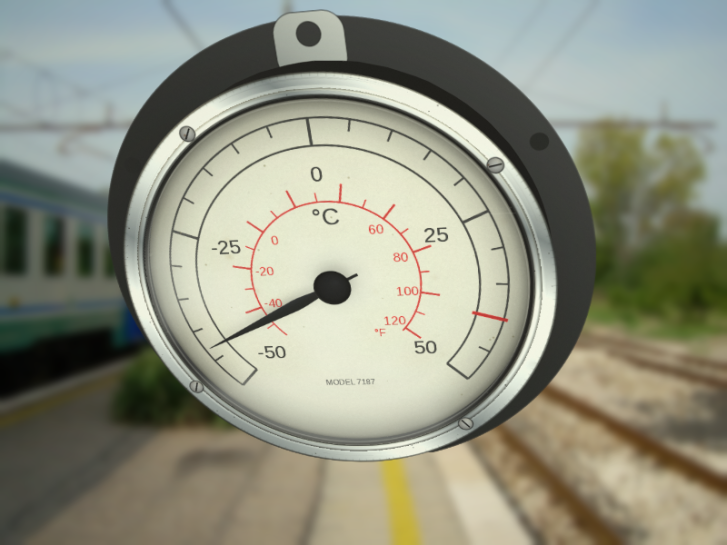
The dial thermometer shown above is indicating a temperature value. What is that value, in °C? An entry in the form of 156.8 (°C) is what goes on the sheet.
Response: -42.5 (°C)
